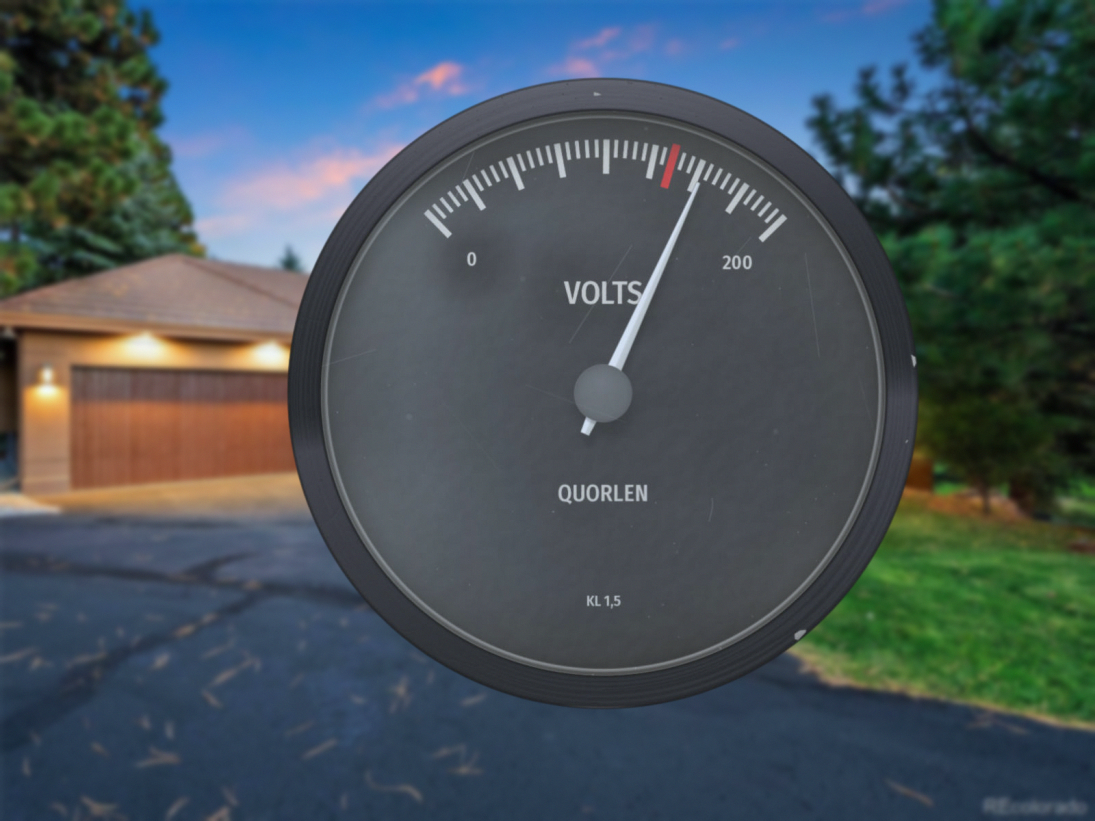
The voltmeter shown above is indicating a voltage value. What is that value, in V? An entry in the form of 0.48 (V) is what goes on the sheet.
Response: 152.5 (V)
